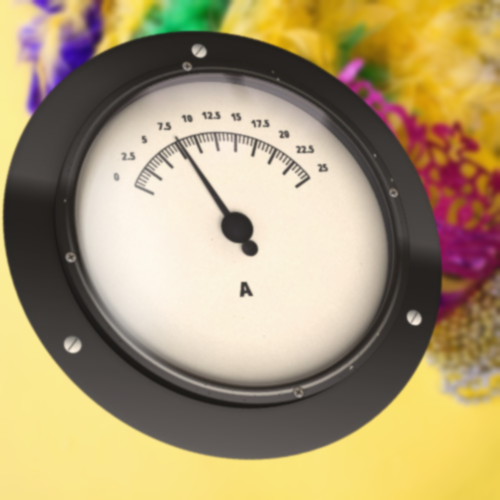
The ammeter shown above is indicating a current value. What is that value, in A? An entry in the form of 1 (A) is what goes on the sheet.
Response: 7.5 (A)
